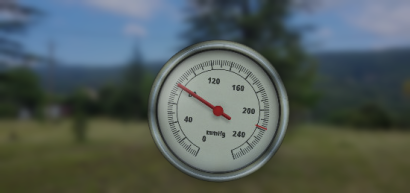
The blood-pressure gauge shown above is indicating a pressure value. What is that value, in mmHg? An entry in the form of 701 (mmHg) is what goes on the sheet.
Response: 80 (mmHg)
